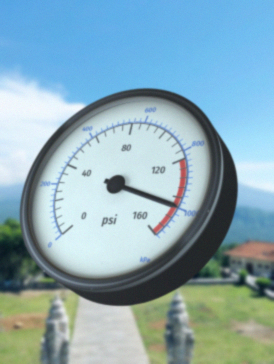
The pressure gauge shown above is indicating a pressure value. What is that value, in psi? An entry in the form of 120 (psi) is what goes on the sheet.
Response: 145 (psi)
